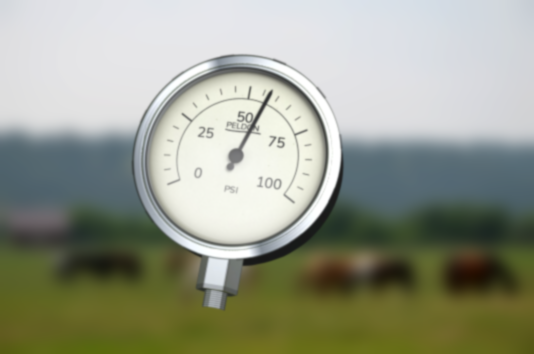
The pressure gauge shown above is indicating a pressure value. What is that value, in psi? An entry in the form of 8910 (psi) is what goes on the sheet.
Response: 57.5 (psi)
